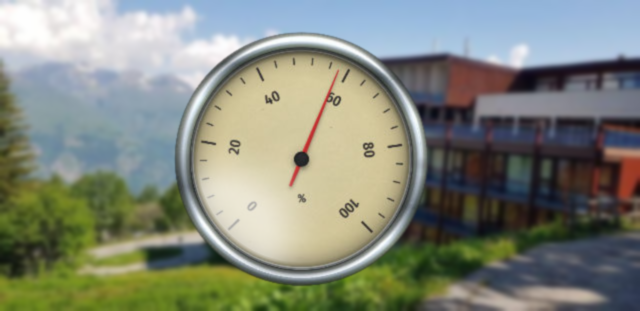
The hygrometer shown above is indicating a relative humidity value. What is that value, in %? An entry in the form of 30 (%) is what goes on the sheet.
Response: 58 (%)
